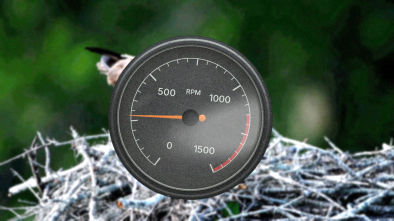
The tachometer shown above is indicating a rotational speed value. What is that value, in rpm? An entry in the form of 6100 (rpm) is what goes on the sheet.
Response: 275 (rpm)
